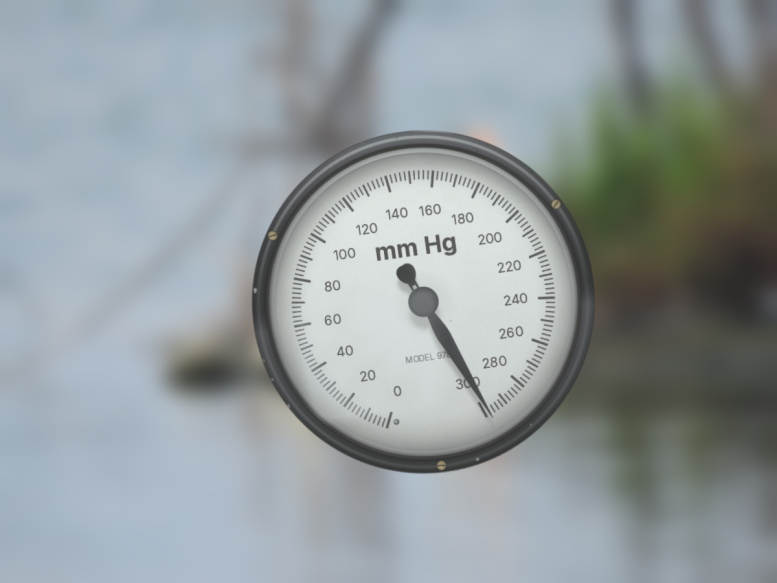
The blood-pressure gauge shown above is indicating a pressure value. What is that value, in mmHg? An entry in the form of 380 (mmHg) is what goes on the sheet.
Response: 298 (mmHg)
